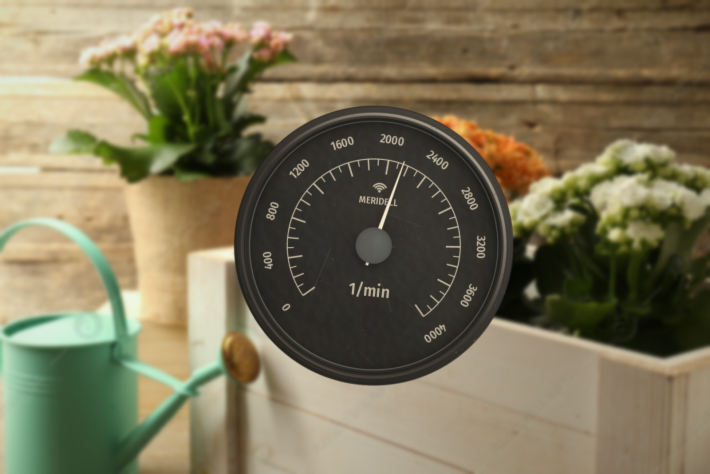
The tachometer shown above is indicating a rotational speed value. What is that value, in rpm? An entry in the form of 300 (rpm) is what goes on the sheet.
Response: 2150 (rpm)
